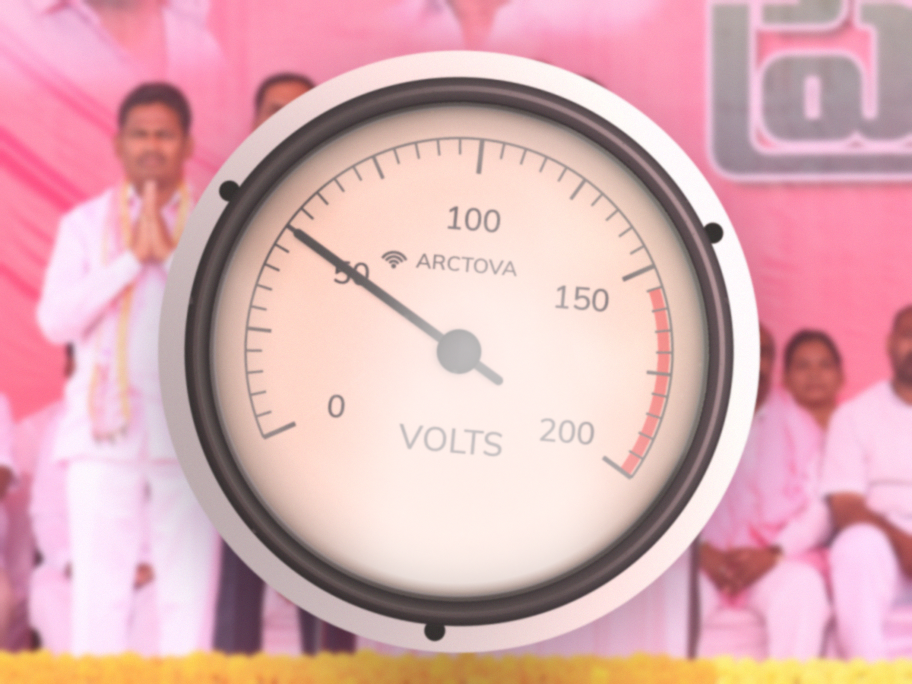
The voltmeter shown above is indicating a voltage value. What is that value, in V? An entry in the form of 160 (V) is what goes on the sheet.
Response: 50 (V)
